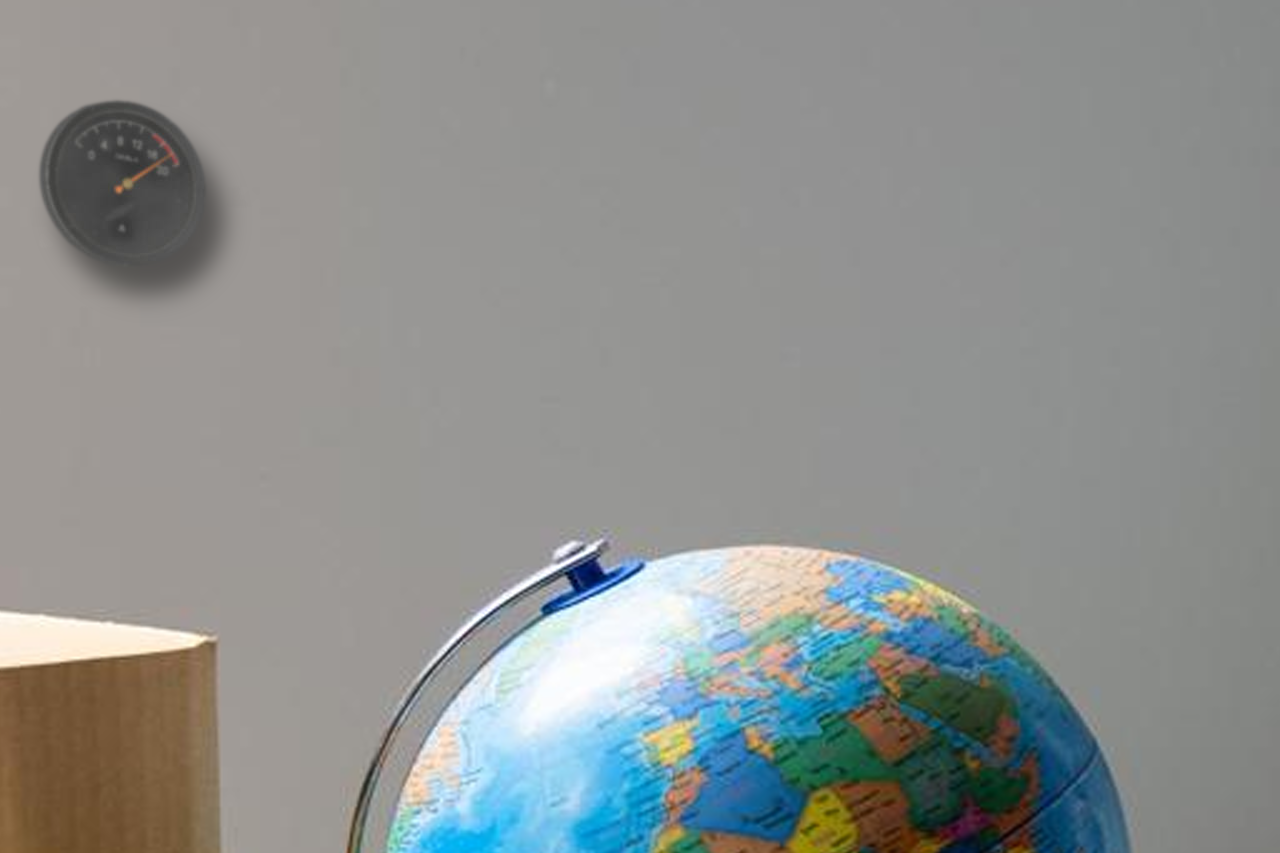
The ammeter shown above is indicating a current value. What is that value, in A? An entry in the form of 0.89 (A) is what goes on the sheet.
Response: 18 (A)
